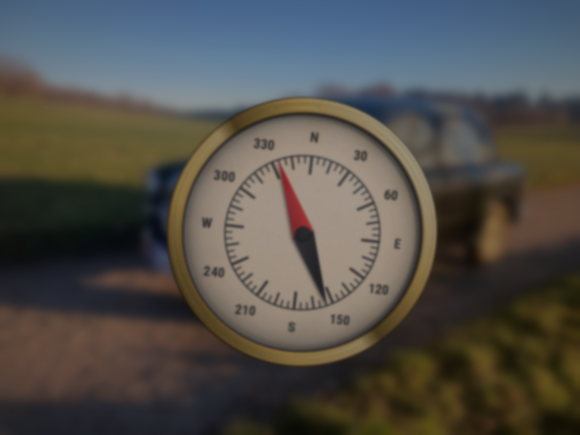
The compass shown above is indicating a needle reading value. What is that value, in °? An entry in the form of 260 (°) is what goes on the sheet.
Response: 335 (°)
